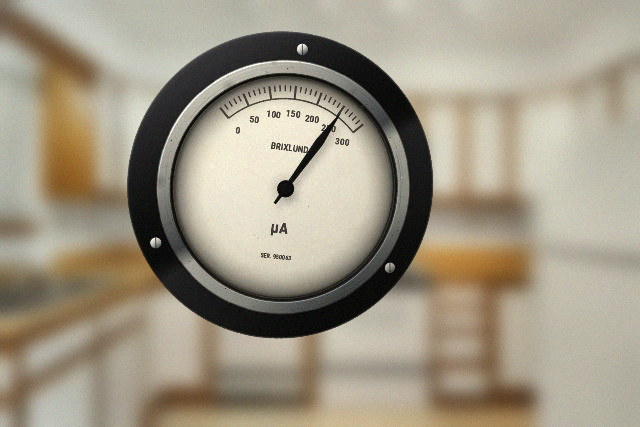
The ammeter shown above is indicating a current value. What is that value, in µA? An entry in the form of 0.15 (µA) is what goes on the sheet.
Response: 250 (µA)
